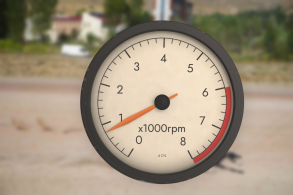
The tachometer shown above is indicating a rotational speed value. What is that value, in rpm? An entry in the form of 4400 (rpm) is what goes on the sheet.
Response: 800 (rpm)
